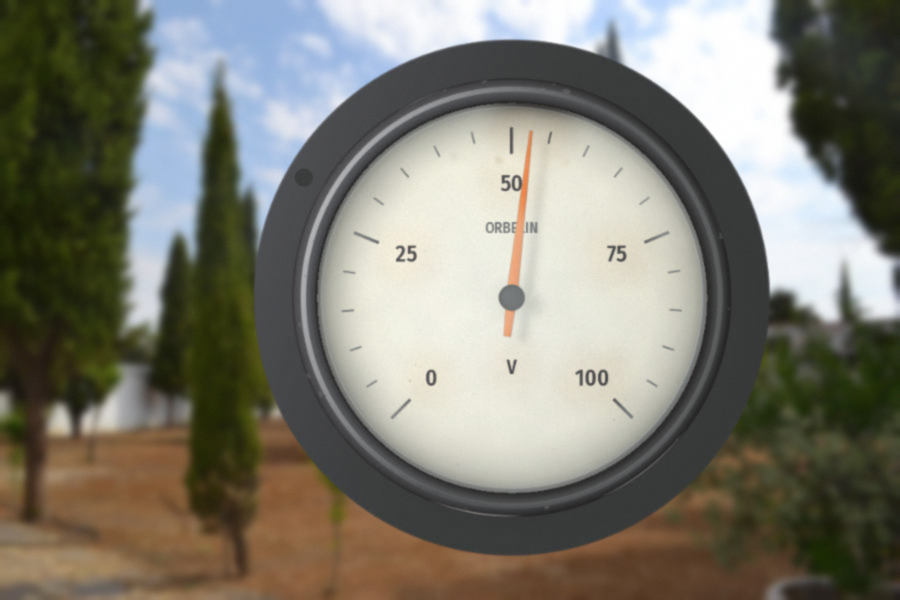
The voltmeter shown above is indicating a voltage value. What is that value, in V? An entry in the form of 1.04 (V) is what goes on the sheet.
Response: 52.5 (V)
